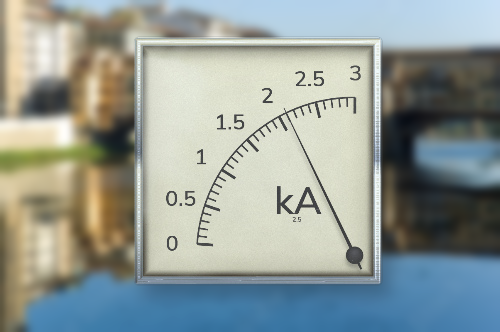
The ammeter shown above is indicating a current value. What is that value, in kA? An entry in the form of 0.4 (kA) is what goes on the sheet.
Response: 2.1 (kA)
